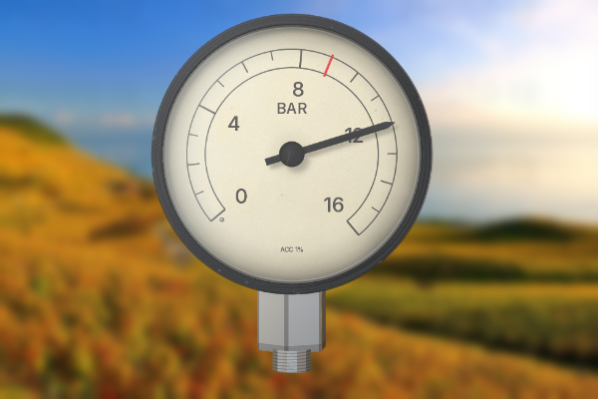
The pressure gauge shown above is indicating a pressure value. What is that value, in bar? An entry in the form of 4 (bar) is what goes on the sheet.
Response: 12 (bar)
